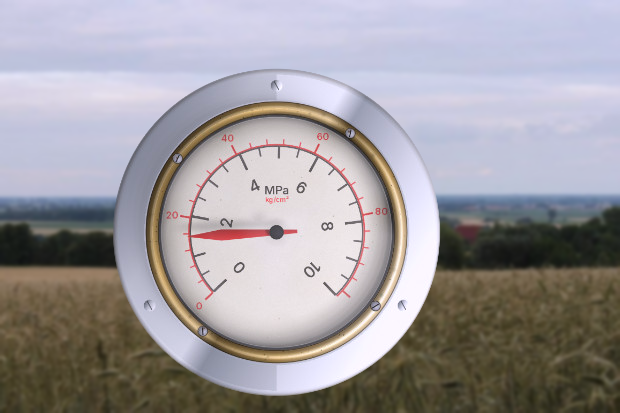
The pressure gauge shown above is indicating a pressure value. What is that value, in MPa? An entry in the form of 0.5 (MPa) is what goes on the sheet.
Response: 1.5 (MPa)
